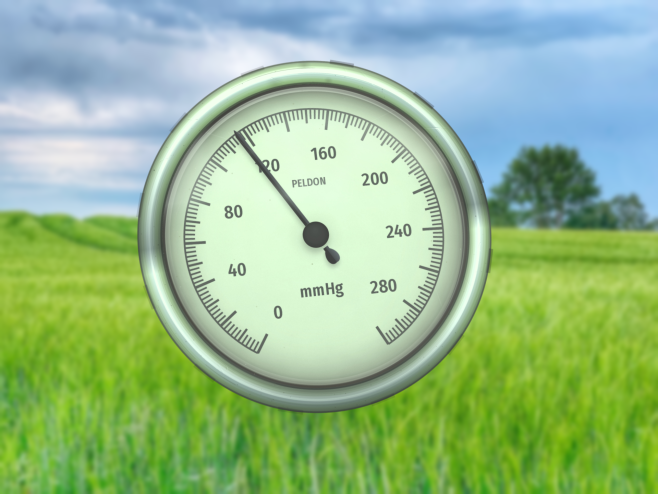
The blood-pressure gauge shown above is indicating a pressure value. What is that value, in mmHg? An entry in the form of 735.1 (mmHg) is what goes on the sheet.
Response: 116 (mmHg)
